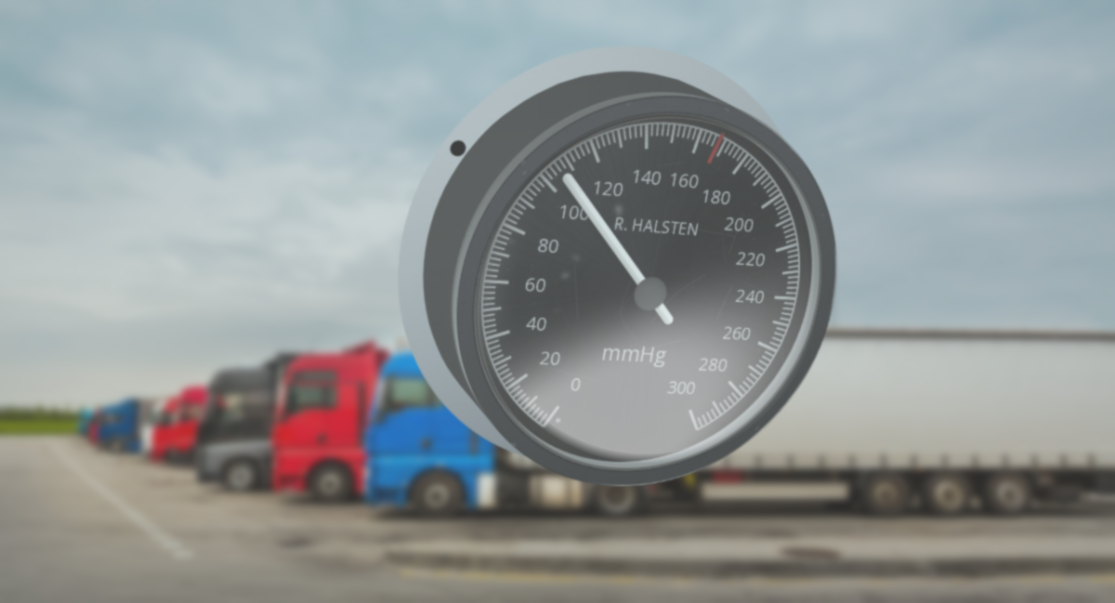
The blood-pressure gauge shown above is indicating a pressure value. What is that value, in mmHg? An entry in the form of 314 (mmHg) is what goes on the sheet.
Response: 106 (mmHg)
